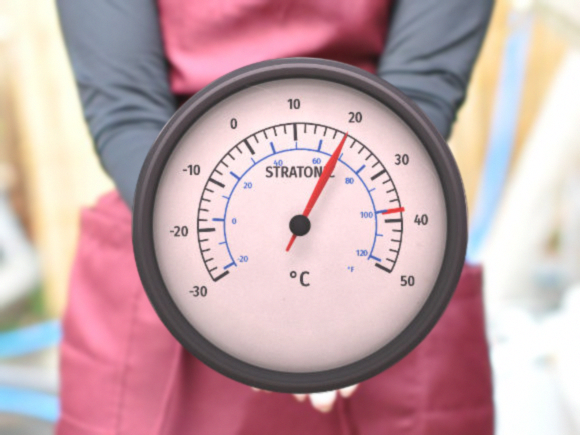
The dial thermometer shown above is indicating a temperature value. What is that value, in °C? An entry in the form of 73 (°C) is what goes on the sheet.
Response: 20 (°C)
